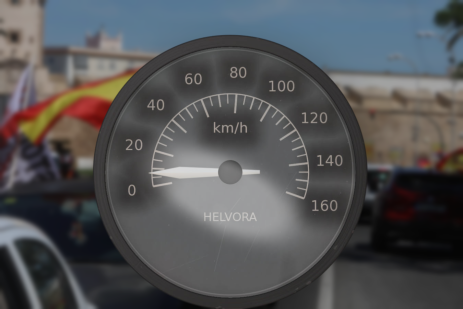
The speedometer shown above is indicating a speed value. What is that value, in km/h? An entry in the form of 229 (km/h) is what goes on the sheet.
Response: 7.5 (km/h)
